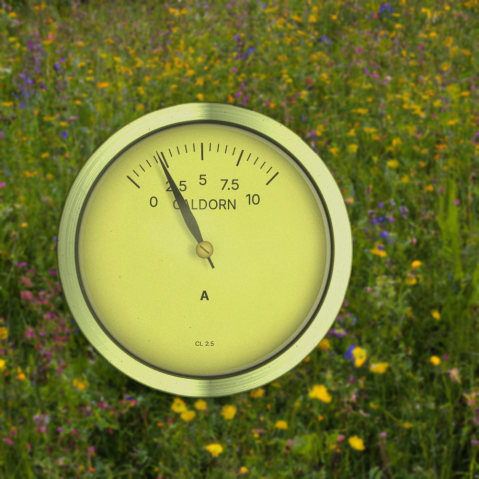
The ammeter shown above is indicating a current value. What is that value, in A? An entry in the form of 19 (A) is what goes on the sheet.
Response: 2.25 (A)
